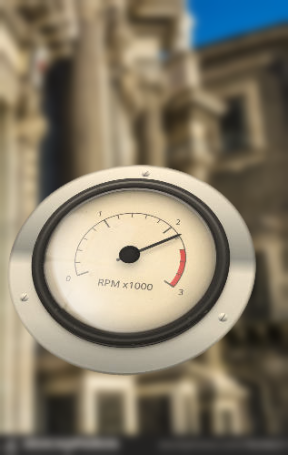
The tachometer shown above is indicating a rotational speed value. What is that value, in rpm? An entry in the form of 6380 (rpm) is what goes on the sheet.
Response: 2200 (rpm)
